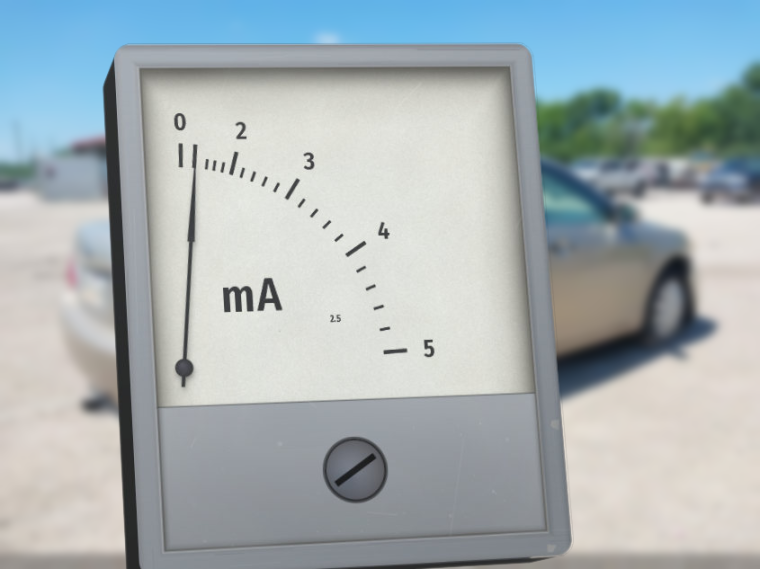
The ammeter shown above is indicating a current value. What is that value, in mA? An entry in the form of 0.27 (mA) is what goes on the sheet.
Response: 1 (mA)
